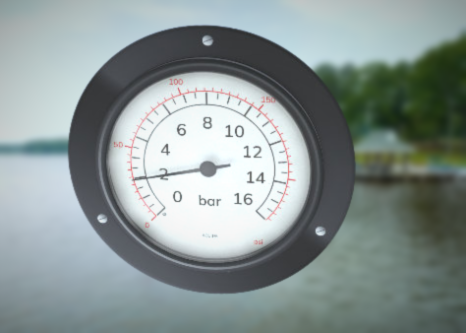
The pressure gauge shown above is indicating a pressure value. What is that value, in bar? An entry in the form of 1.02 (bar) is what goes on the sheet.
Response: 2 (bar)
